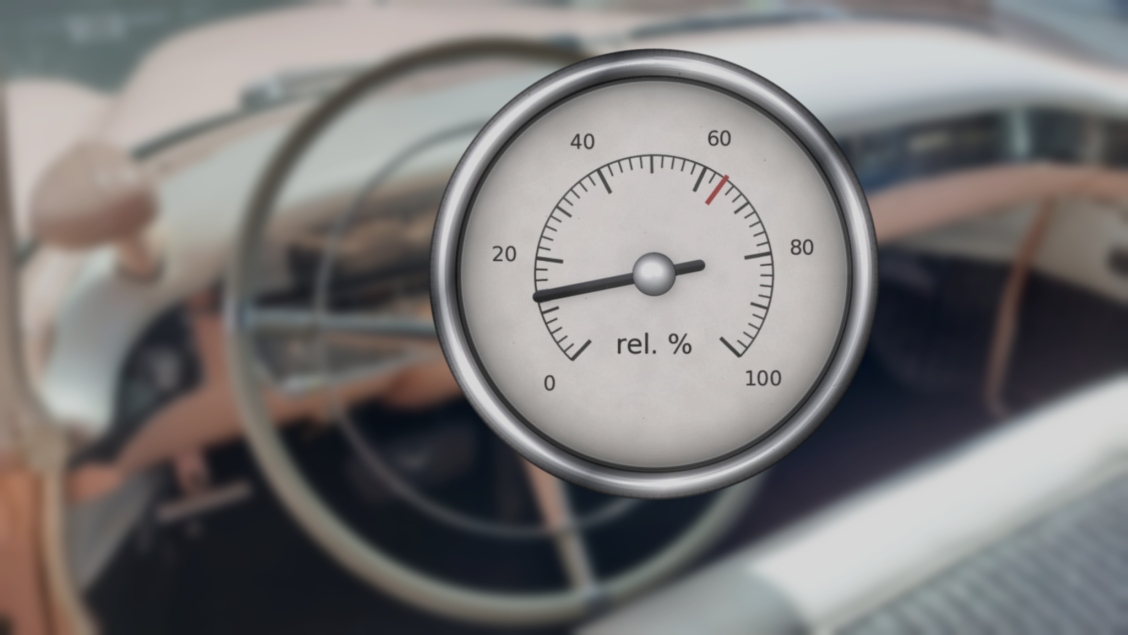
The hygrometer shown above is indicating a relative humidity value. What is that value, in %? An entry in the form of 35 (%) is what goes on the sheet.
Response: 13 (%)
